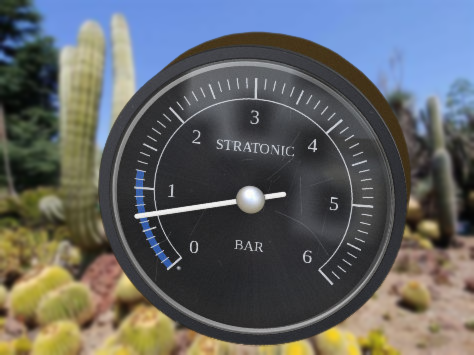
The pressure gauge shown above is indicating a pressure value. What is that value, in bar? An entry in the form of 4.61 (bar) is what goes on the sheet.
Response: 0.7 (bar)
